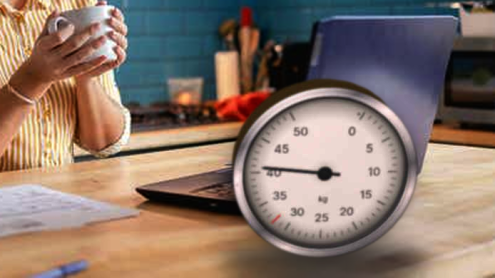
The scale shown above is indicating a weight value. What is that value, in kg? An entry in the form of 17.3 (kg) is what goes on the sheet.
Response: 41 (kg)
